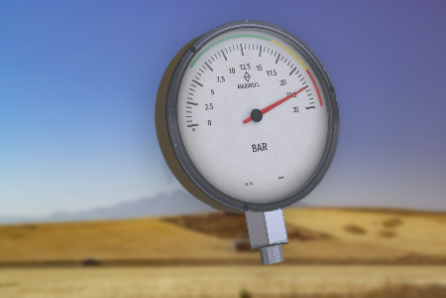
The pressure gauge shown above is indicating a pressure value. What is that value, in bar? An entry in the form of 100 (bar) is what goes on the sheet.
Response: 22.5 (bar)
